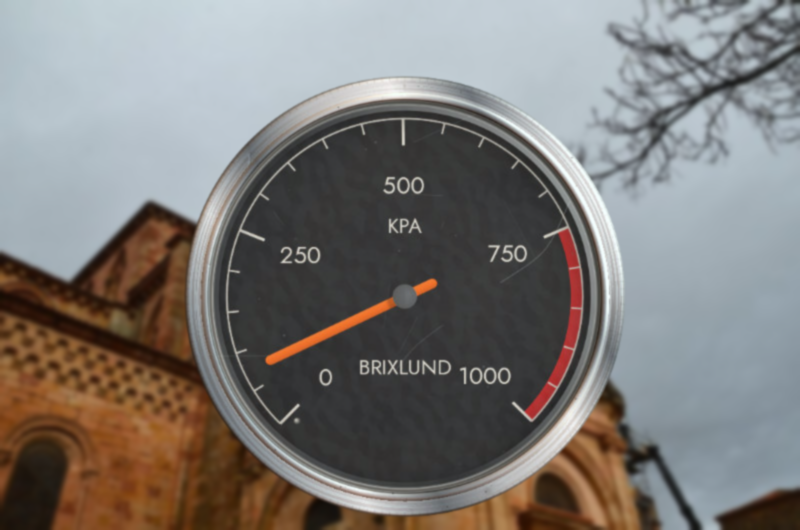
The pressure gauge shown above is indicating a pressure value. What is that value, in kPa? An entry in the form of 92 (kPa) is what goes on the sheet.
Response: 75 (kPa)
